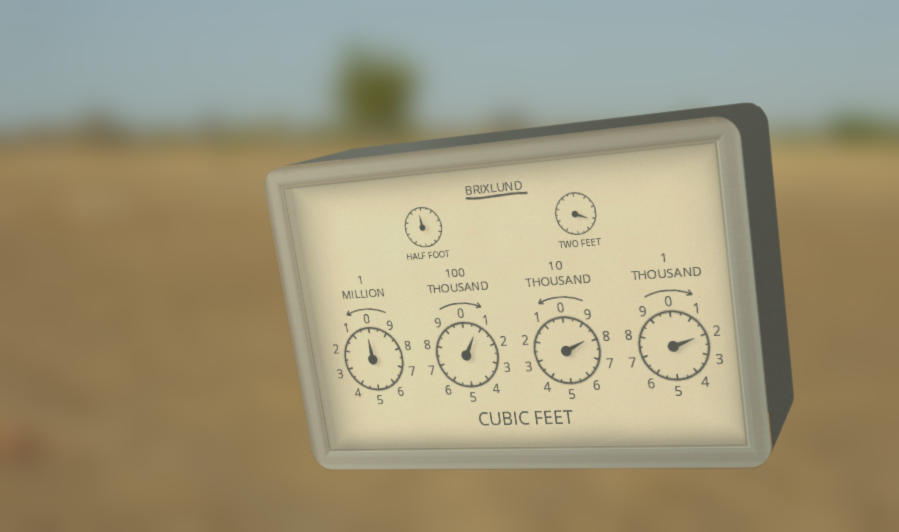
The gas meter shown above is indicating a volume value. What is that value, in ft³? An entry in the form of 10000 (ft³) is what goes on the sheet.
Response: 8200 (ft³)
